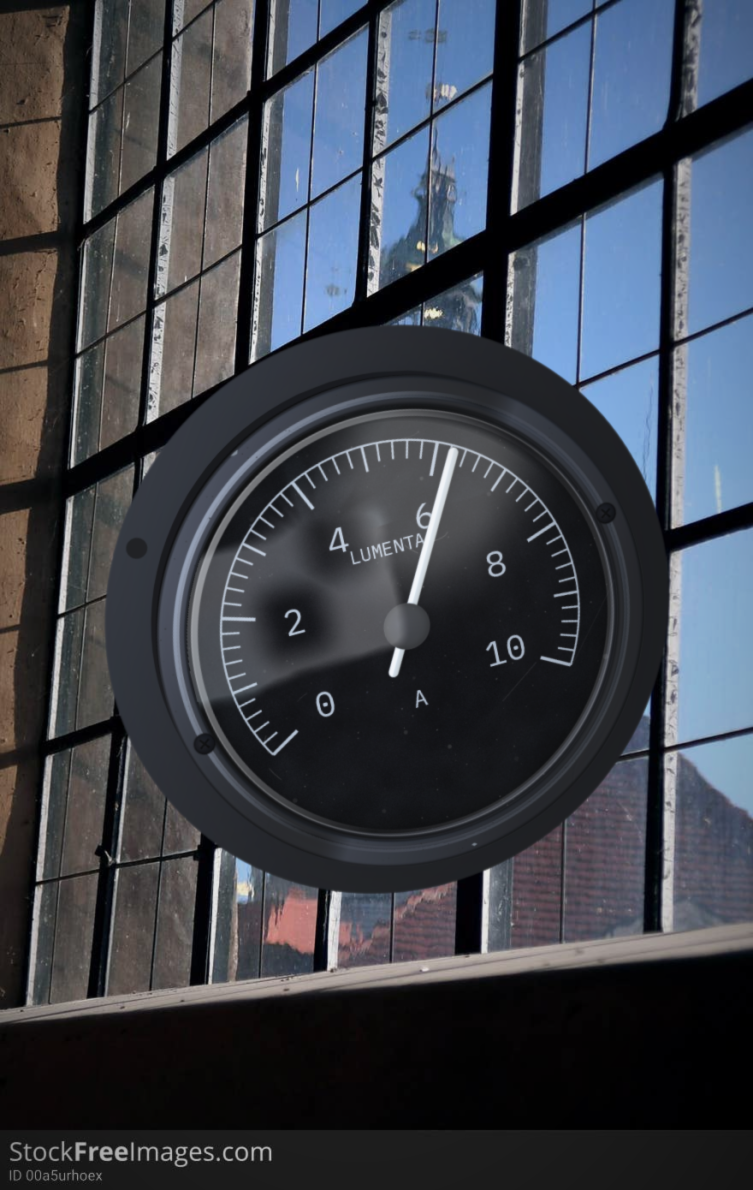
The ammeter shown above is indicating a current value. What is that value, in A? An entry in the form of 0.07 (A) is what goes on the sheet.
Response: 6.2 (A)
